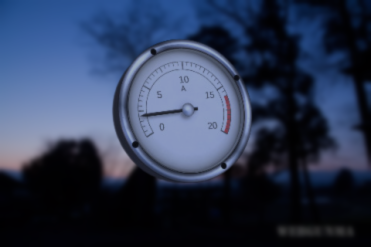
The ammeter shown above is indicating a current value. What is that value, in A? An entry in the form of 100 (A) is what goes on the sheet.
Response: 2 (A)
